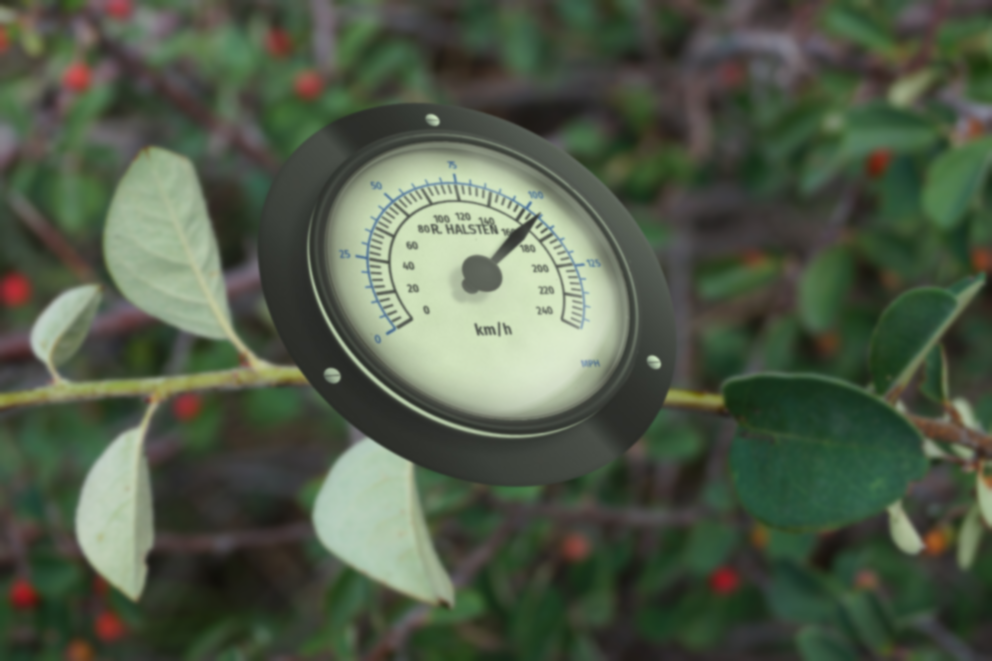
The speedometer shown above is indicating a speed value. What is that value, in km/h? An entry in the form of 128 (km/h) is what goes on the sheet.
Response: 168 (km/h)
